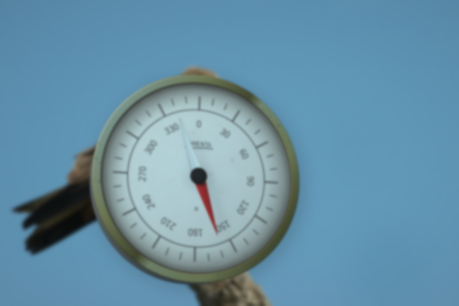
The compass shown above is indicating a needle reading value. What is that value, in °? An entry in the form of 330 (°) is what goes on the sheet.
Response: 160 (°)
